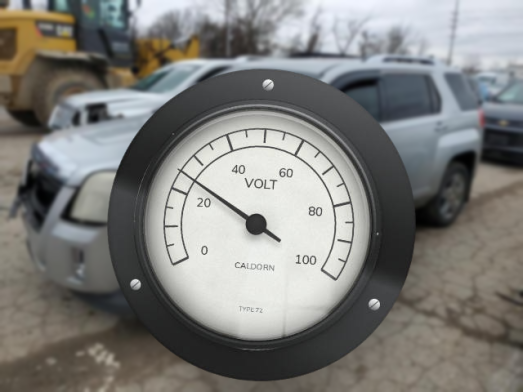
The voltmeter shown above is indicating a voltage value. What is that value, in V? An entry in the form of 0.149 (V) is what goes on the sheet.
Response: 25 (V)
